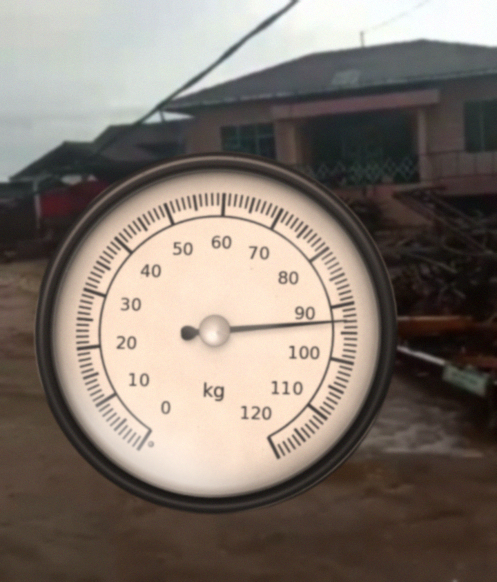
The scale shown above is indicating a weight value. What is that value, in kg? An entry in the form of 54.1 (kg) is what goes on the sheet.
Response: 93 (kg)
